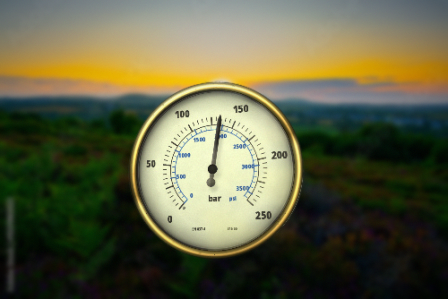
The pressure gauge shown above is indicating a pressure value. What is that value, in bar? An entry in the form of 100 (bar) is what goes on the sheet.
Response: 135 (bar)
